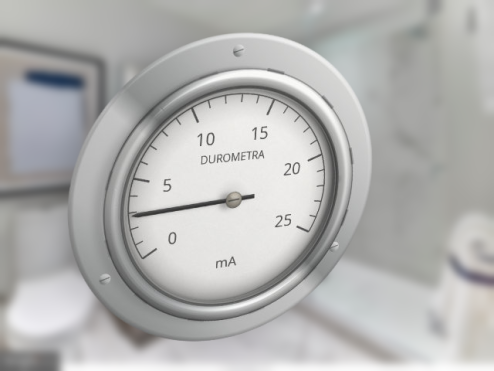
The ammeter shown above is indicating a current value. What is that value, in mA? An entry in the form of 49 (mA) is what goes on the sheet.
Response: 3 (mA)
